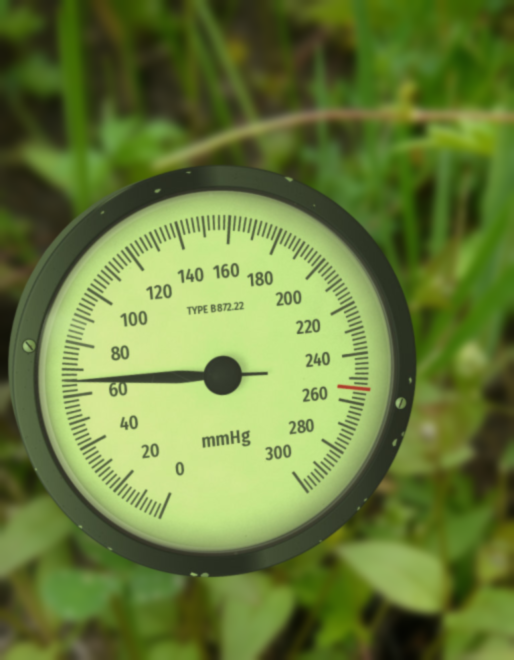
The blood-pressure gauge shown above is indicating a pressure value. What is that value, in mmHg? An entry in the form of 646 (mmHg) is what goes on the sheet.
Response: 66 (mmHg)
